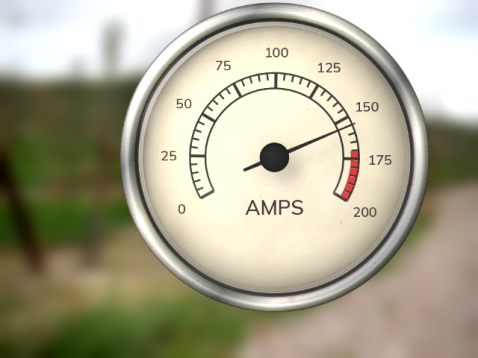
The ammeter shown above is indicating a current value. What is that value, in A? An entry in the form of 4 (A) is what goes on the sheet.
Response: 155 (A)
